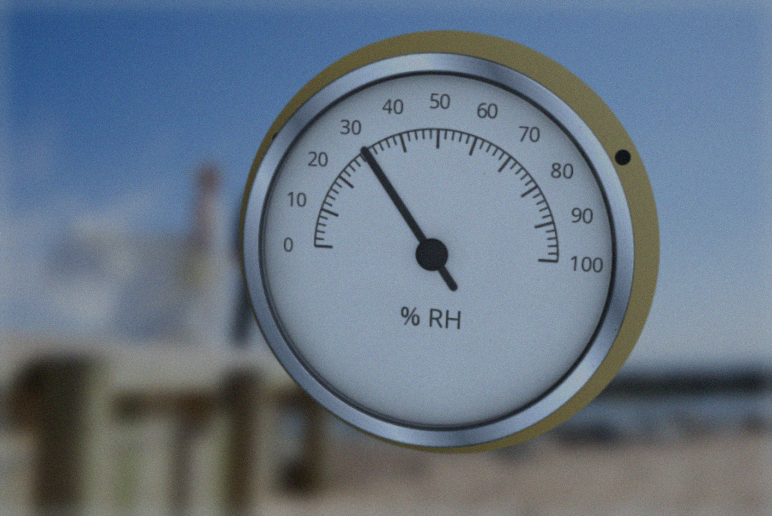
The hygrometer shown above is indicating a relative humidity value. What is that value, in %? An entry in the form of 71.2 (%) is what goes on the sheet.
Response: 30 (%)
